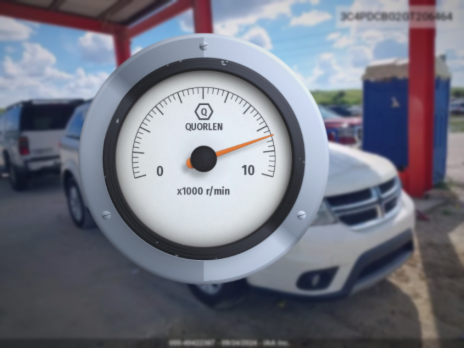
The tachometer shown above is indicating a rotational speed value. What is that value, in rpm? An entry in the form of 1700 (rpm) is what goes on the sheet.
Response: 8400 (rpm)
